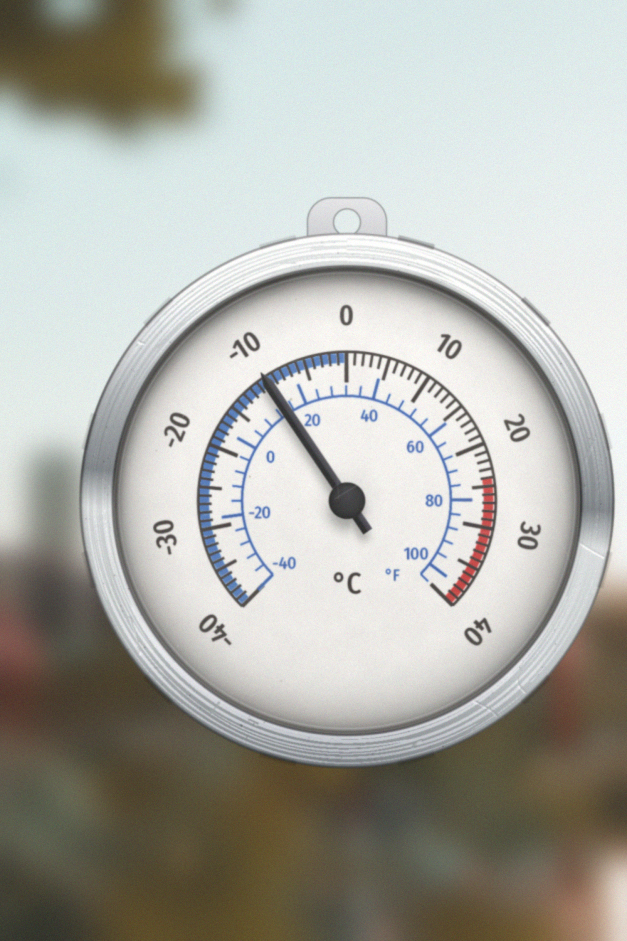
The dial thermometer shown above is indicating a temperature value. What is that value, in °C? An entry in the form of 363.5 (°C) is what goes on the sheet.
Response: -10 (°C)
